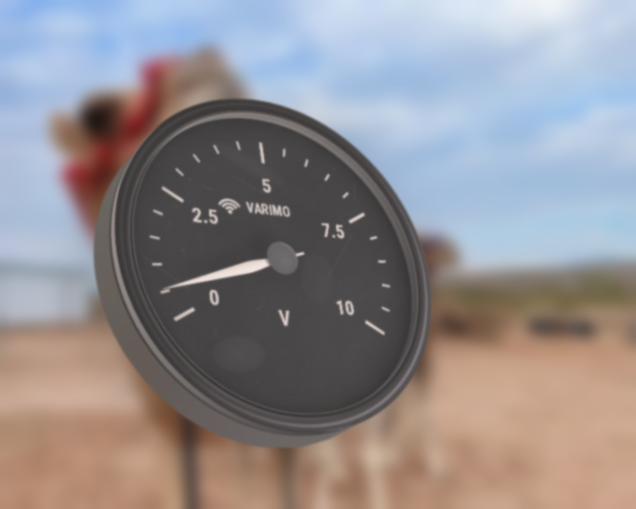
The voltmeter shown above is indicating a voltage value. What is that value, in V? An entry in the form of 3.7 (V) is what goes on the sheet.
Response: 0.5 (V)
